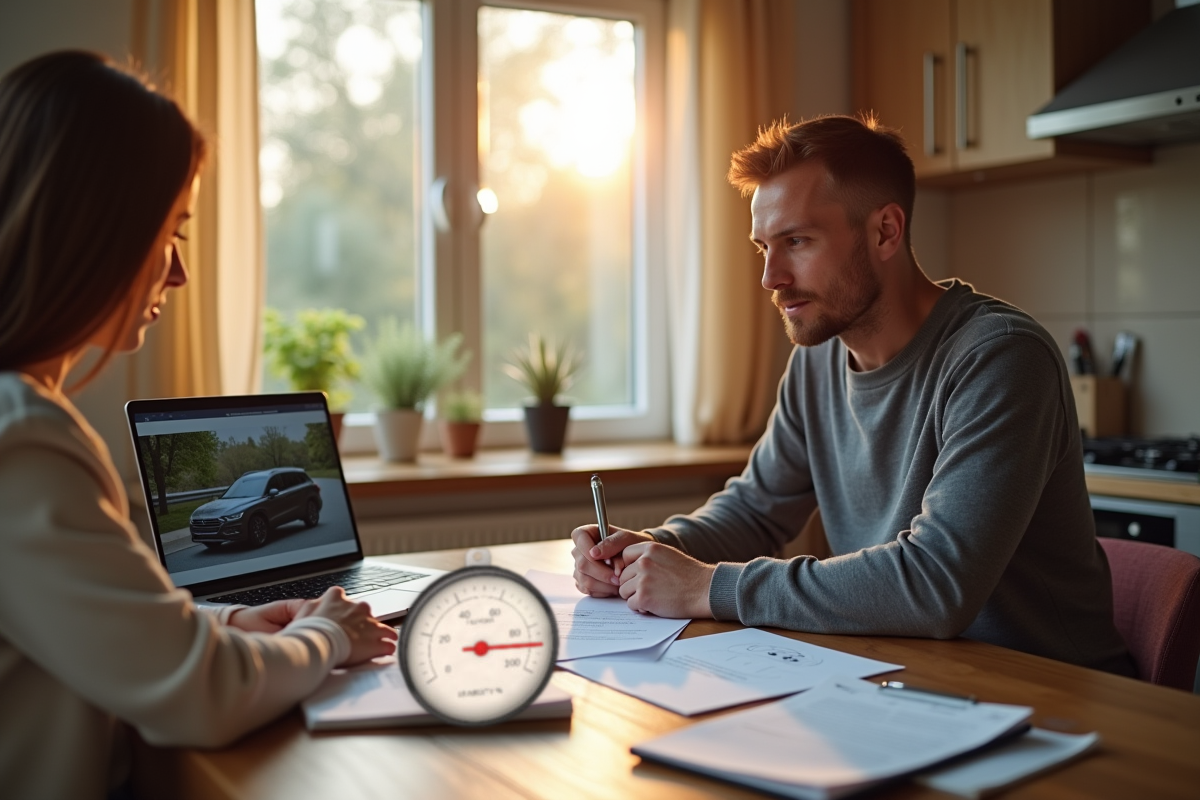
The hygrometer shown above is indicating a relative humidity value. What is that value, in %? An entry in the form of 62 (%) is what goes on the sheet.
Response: 88 (%)
